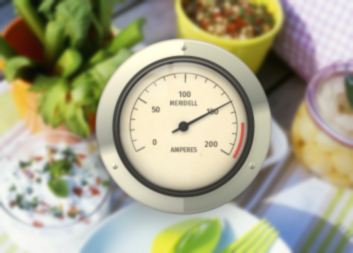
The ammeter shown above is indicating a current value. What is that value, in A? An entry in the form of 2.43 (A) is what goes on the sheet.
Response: 150 (A)
